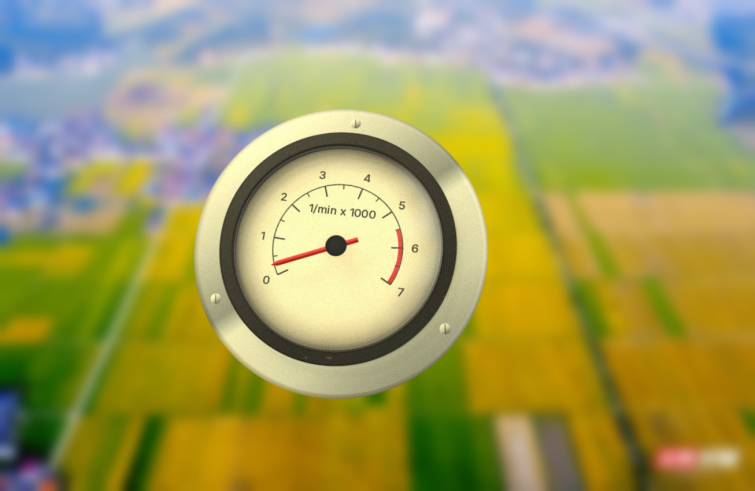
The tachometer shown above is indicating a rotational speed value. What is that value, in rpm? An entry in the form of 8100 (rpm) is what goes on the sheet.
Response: 250 (rpm)
